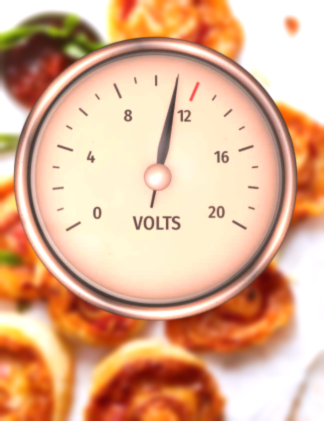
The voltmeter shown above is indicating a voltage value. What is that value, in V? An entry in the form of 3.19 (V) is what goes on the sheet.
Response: 11 (V)
